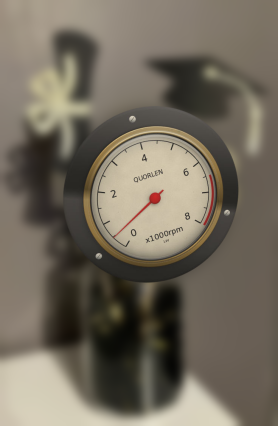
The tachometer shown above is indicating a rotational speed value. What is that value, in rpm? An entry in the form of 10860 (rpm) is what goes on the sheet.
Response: 500 (rpm)
